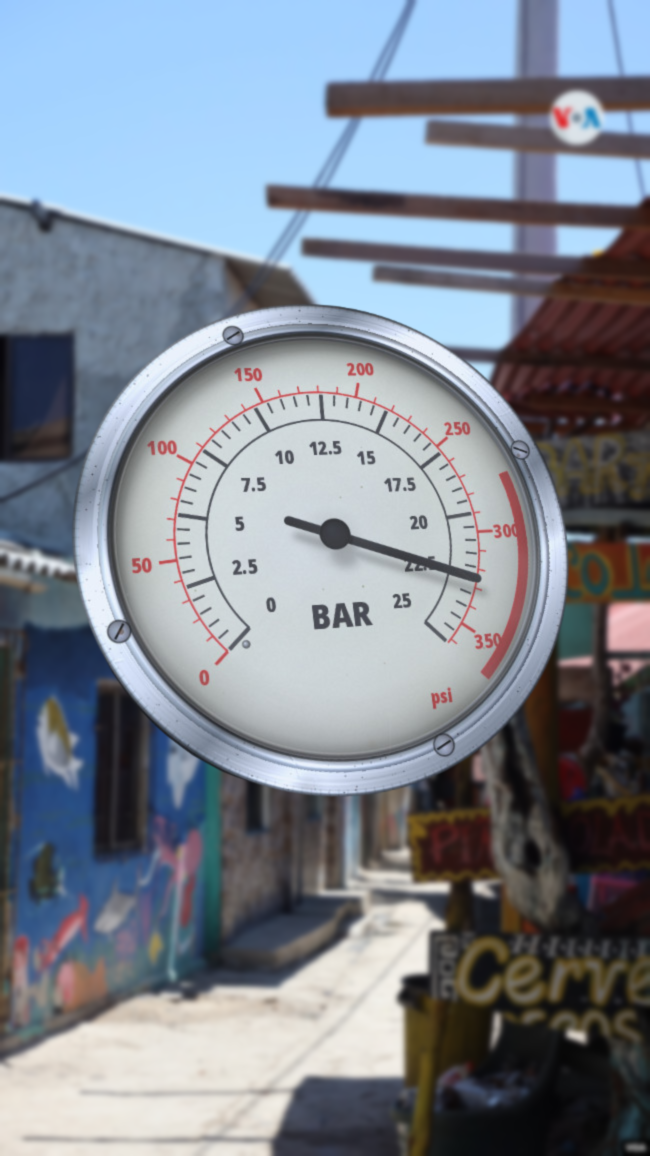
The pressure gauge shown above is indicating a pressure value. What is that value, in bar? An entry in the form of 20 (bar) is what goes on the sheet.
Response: 22.5 (bar)
